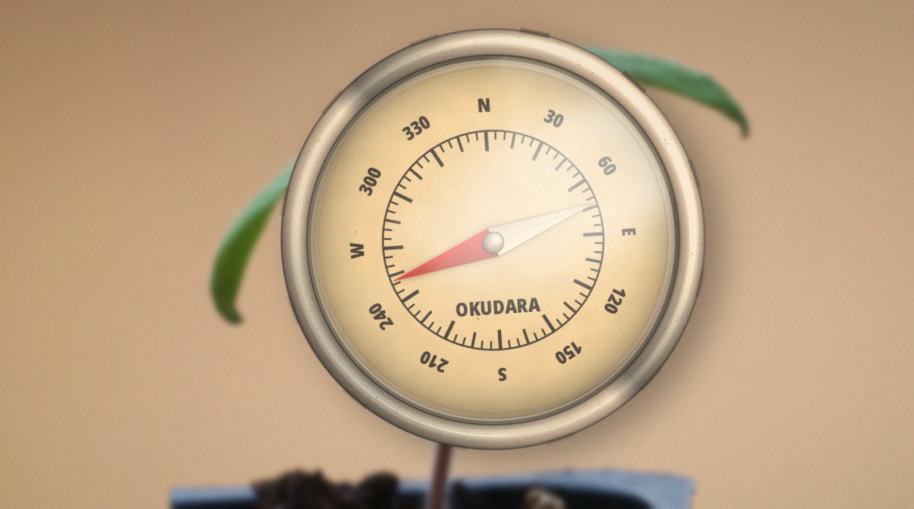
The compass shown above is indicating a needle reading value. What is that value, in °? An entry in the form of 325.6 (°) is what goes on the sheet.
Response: 252.5 (°)
